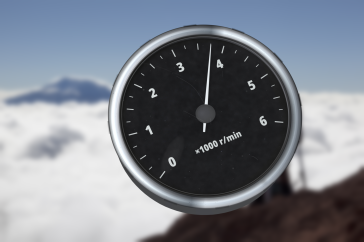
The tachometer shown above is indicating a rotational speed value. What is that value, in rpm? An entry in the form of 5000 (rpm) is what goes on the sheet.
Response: 3750 (rpm)
